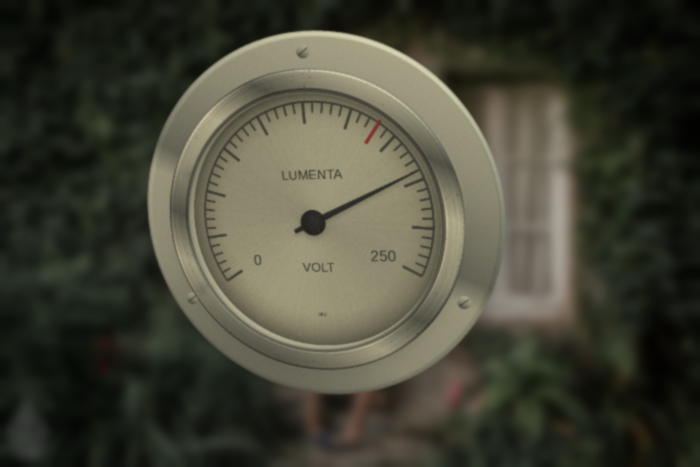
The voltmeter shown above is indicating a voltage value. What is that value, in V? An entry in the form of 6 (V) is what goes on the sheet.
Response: 195 (V)
